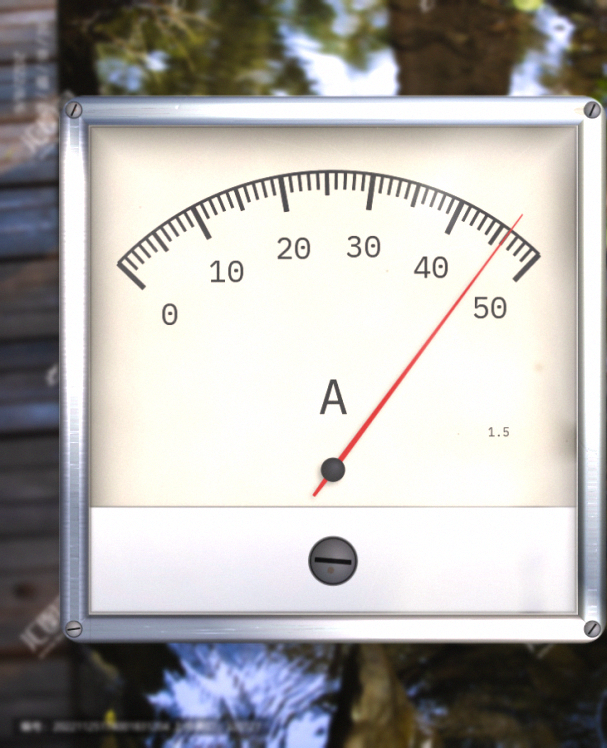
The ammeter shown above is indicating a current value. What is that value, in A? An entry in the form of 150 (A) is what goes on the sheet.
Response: 46 (A)
